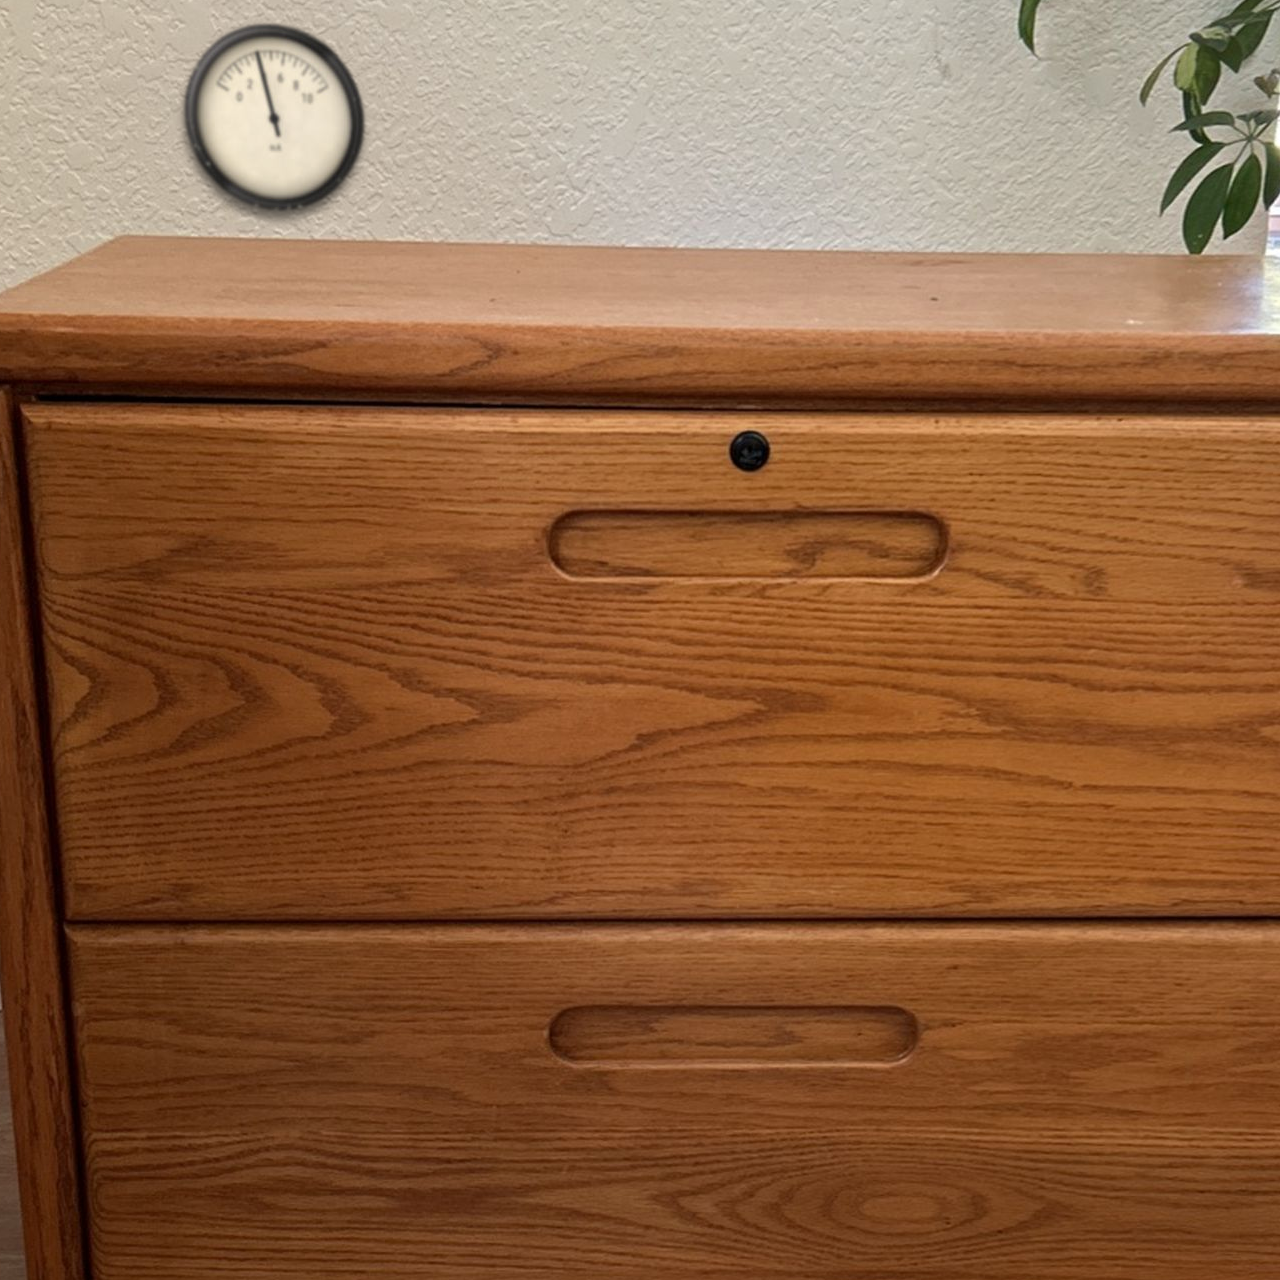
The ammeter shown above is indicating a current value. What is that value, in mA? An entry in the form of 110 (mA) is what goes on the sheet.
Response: 4 (mA)
